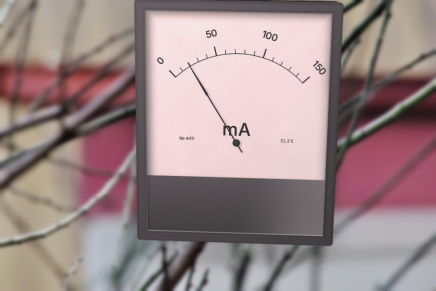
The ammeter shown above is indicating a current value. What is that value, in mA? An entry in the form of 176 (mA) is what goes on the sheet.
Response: 20 (mA)
